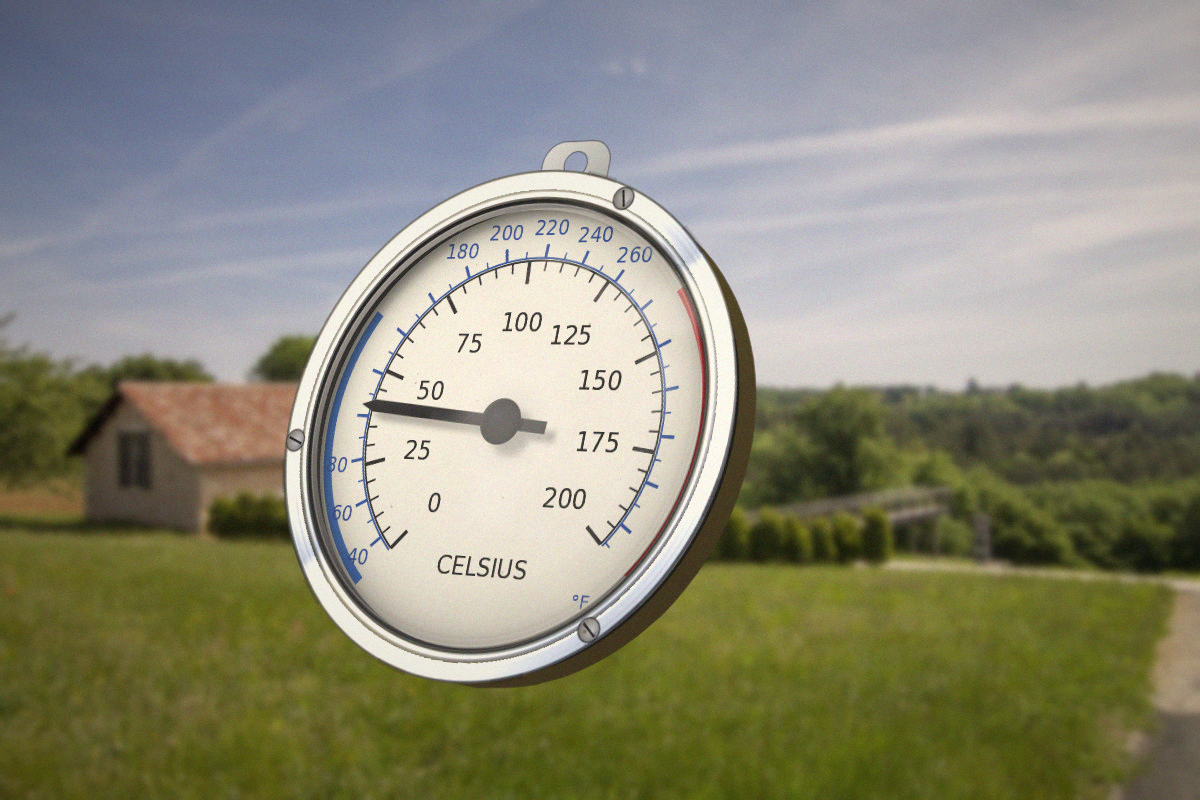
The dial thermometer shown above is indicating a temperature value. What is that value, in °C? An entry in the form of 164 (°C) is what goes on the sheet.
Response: 40 (°C)
